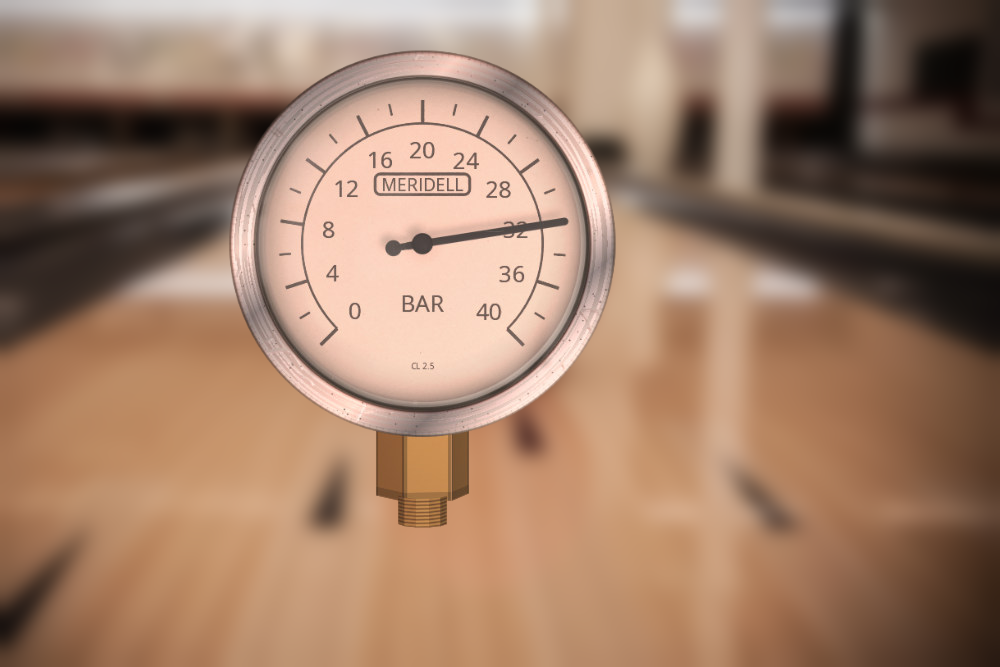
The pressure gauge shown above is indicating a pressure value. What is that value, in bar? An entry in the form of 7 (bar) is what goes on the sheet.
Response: 32 (bar)
